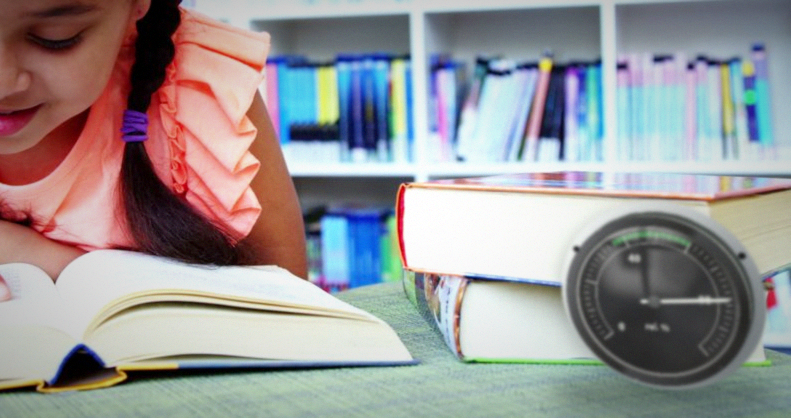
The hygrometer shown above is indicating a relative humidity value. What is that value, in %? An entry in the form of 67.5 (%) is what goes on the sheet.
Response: 80 (%)
